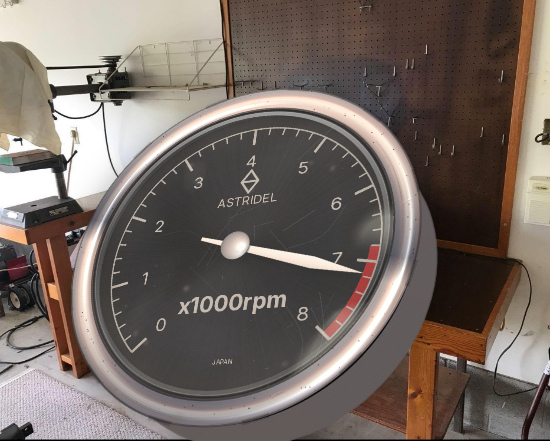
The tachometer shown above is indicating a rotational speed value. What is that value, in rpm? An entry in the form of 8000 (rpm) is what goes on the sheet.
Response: 7200 (rpm)
